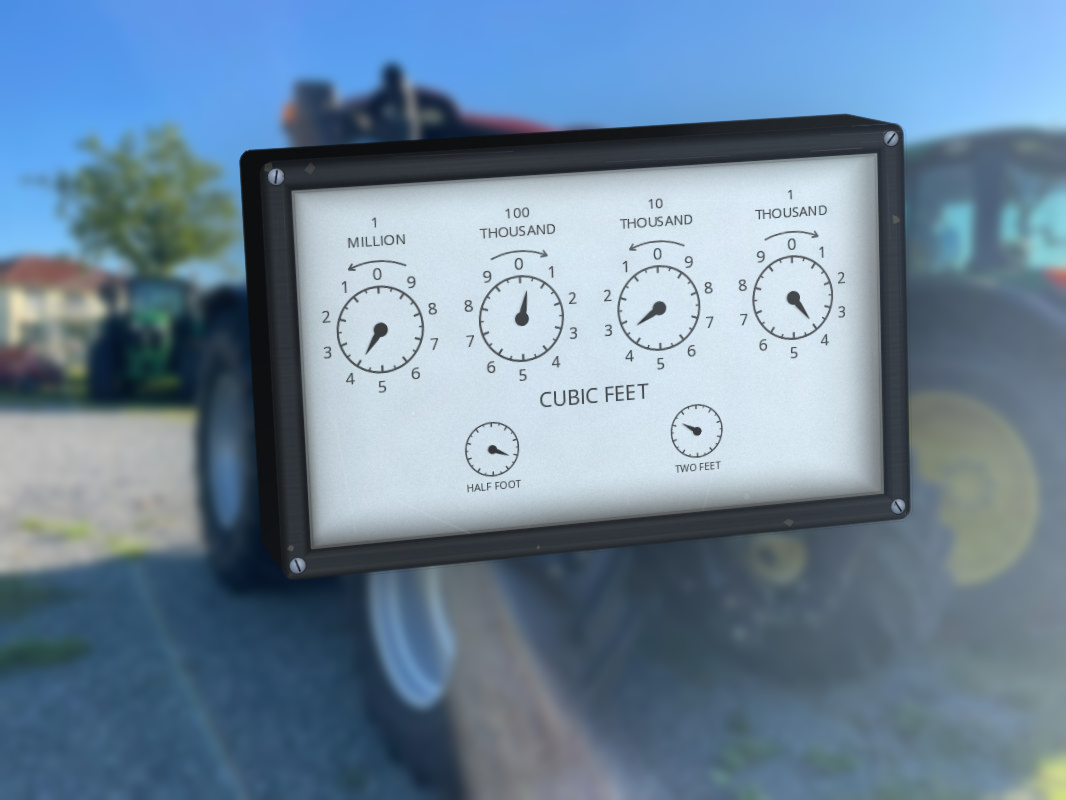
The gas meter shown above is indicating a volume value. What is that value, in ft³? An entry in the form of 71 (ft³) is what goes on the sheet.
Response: 403400 (ft³)
